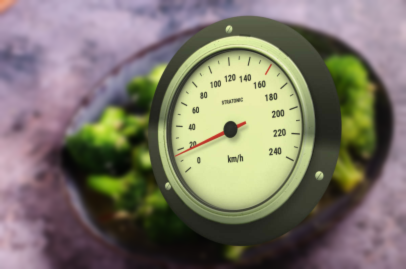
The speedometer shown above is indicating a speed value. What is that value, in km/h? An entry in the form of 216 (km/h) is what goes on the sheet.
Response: 15 (km/h)
